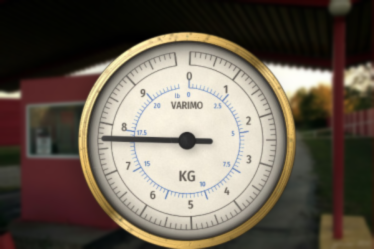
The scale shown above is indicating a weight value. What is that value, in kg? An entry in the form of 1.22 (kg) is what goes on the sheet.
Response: 7.7 (kg)
